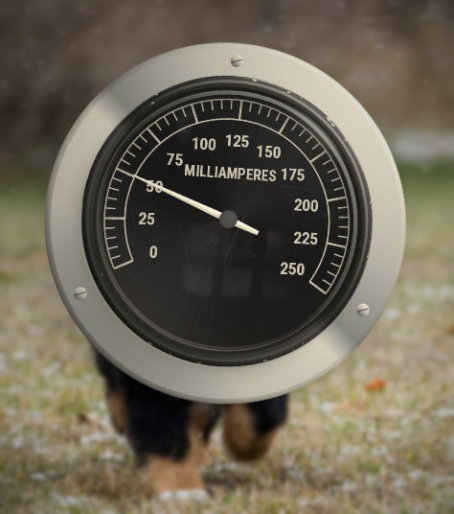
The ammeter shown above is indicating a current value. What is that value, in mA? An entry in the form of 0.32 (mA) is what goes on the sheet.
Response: 50 (mA)
